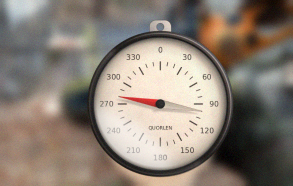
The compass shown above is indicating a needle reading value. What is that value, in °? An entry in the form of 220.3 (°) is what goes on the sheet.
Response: 280 (°)
